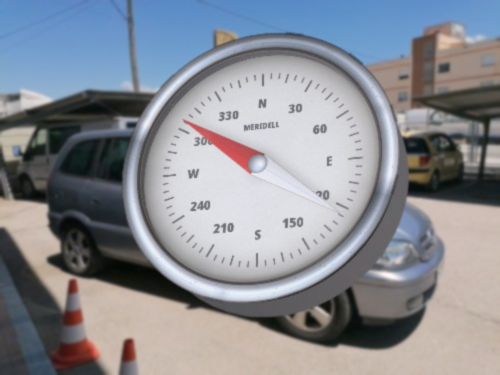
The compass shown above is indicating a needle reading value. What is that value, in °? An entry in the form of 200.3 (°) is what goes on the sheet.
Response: 305 (°)
